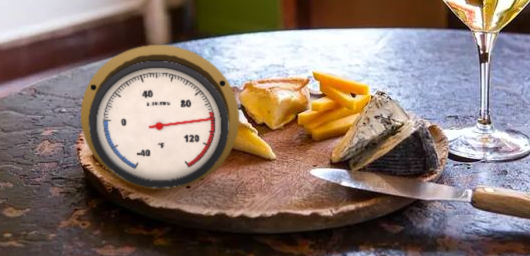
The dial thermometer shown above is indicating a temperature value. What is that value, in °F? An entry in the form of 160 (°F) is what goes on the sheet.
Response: 100 (°F)
